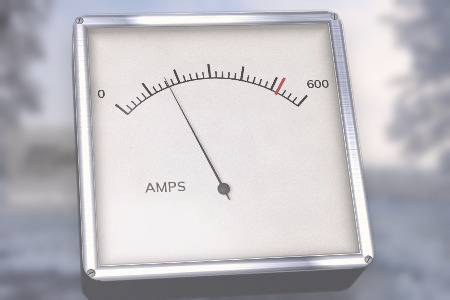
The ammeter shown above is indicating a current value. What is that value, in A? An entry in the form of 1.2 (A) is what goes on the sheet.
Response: 160 (A)
